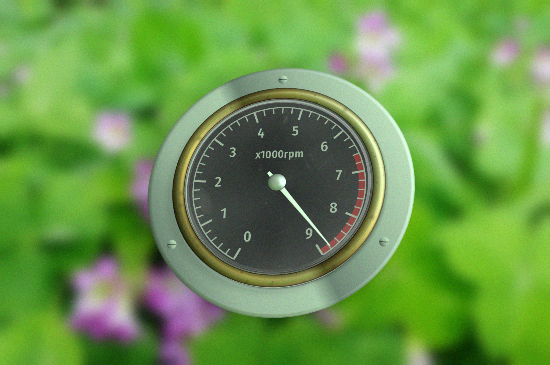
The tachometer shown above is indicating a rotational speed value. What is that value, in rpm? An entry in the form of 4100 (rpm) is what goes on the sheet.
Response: 8800 (rpm)
